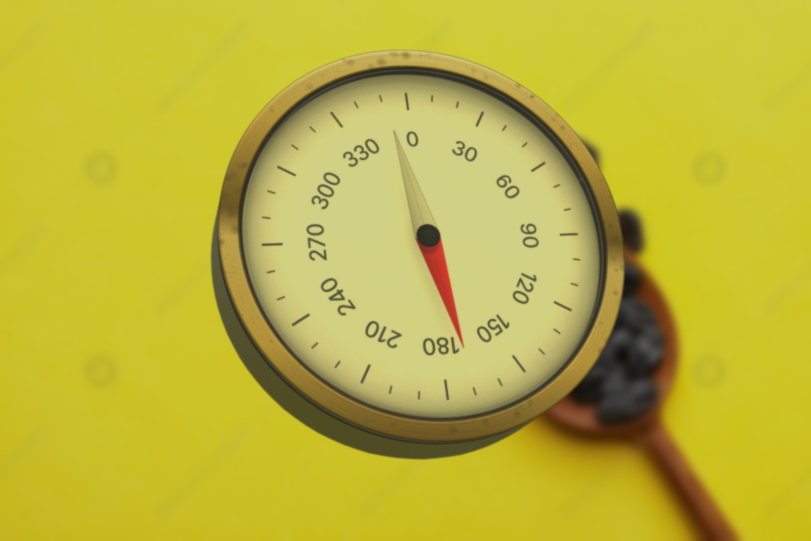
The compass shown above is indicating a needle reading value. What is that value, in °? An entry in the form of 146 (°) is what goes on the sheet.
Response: 170 (°)
